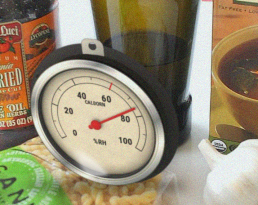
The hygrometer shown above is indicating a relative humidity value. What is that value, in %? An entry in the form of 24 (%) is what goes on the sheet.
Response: 75 (%)
